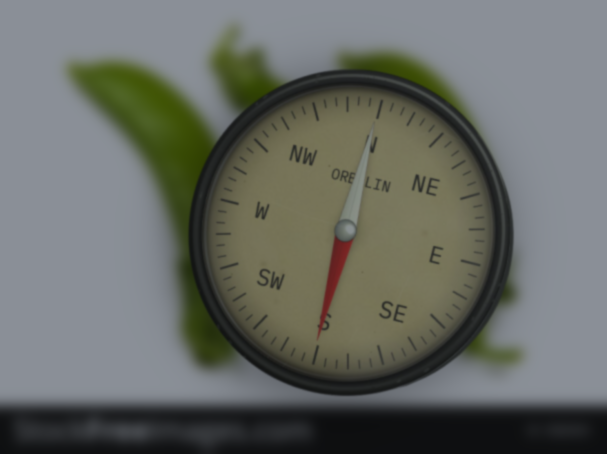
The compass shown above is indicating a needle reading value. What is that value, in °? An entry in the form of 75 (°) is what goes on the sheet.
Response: 180 (°)
